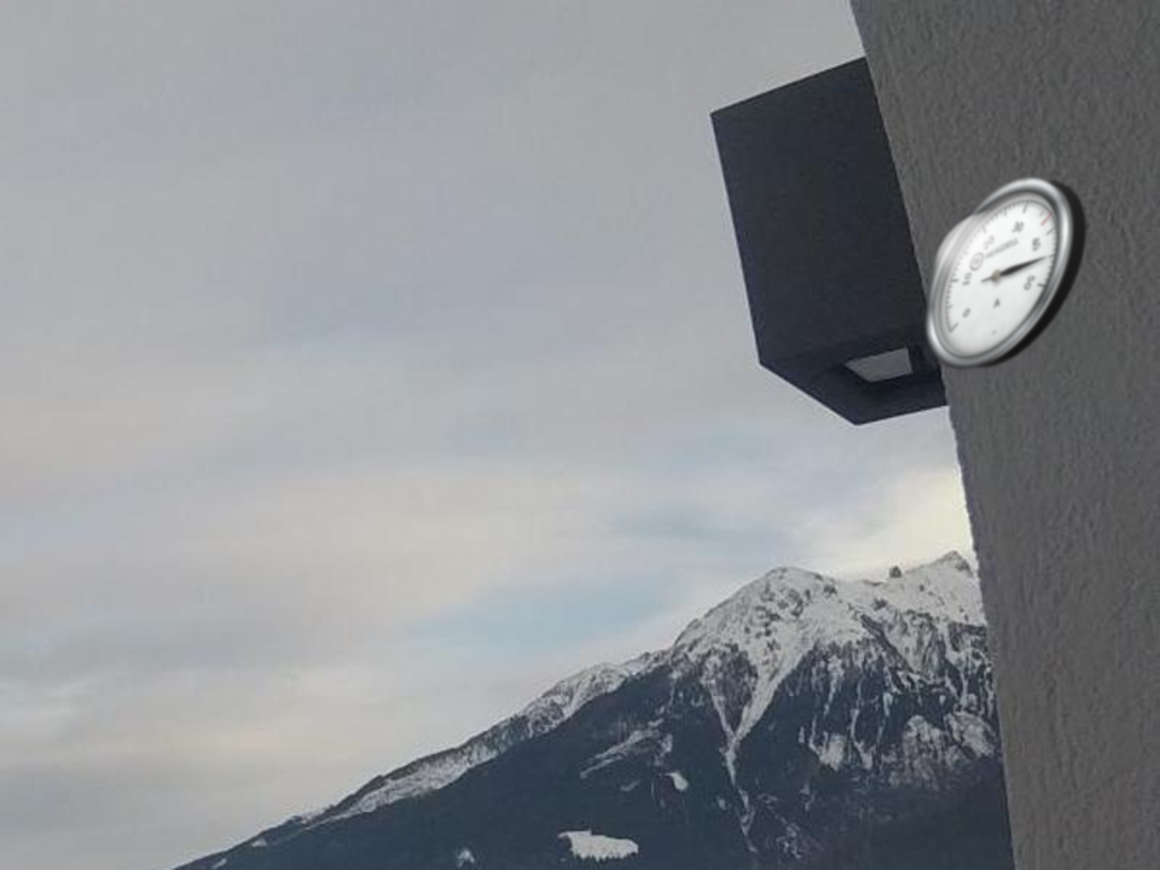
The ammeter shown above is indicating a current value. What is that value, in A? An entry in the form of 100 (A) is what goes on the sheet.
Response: 45 (A)
